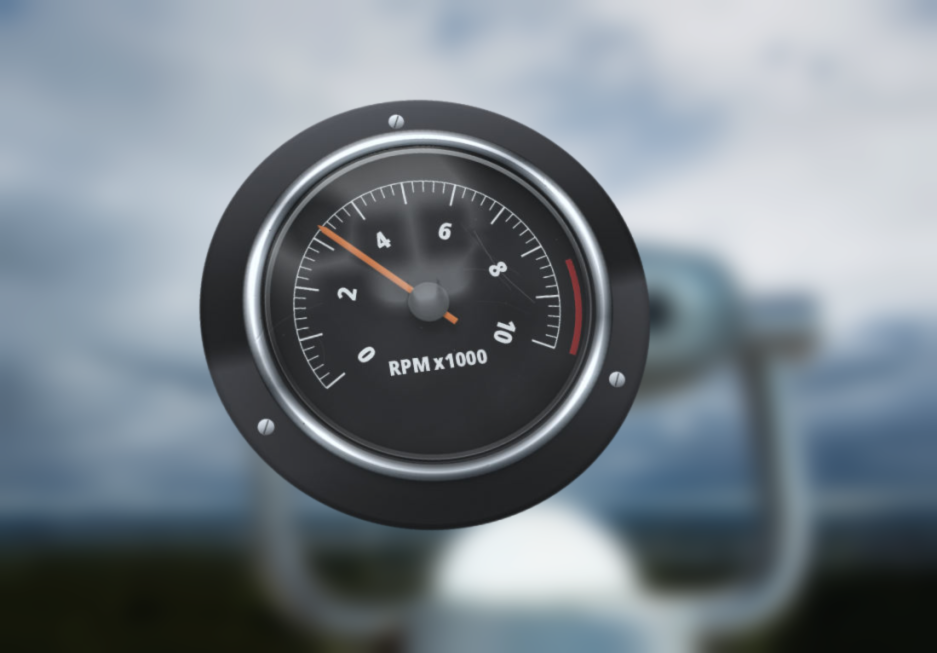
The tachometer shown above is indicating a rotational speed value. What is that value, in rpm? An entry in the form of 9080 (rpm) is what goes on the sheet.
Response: 3200 (rpm)
